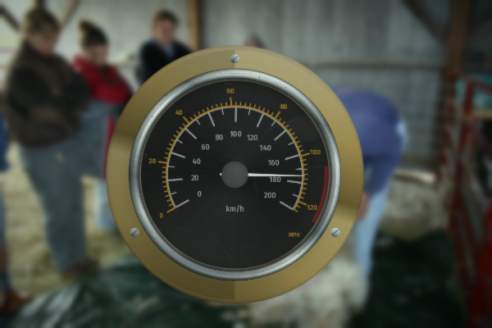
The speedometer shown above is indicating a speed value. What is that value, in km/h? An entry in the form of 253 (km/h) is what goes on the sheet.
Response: 175 (km/h)
